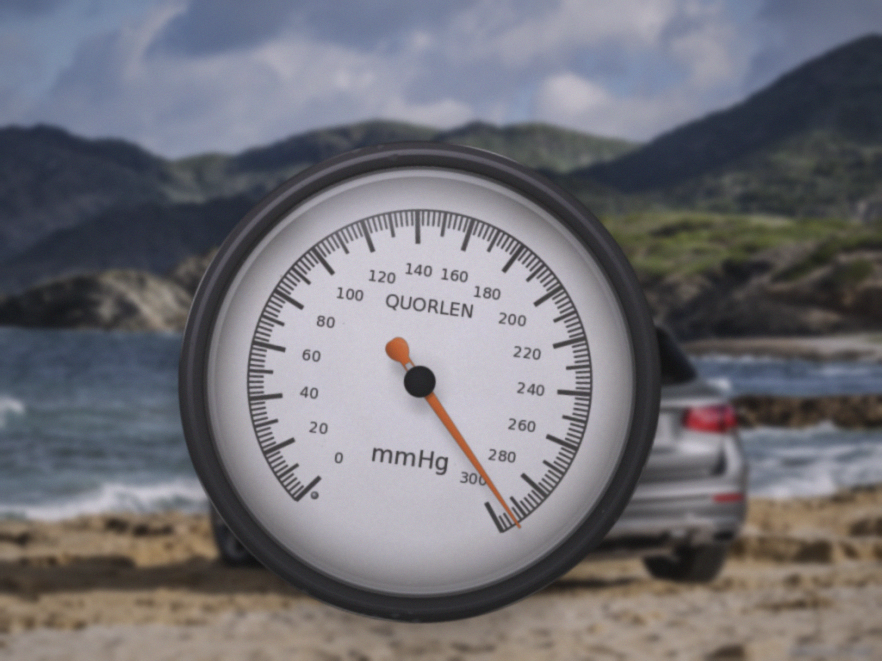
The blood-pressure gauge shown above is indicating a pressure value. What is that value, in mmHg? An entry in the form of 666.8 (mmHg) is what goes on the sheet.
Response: 294 (mmHg)
